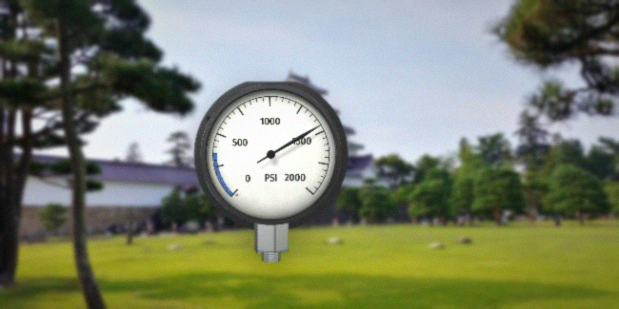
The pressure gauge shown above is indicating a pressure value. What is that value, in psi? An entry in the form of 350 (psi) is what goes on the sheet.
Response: 1450 (psi)
